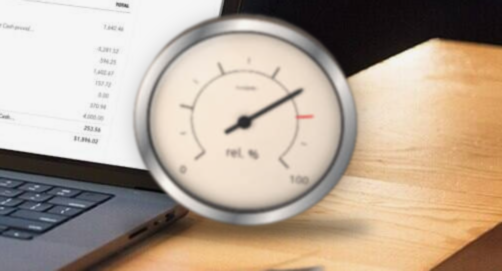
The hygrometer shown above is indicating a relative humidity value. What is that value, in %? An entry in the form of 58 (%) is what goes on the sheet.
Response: 70 (%)
